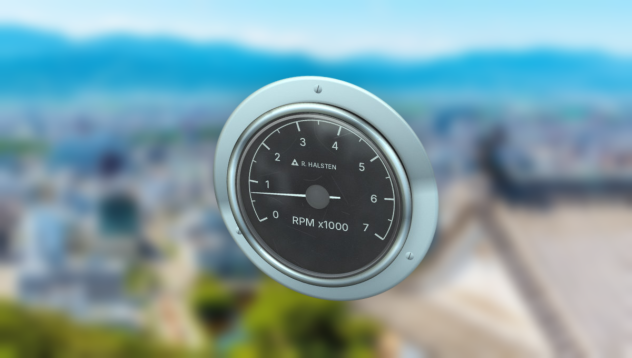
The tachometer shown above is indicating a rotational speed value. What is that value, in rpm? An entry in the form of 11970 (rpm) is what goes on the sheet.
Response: 750 (rpm)
